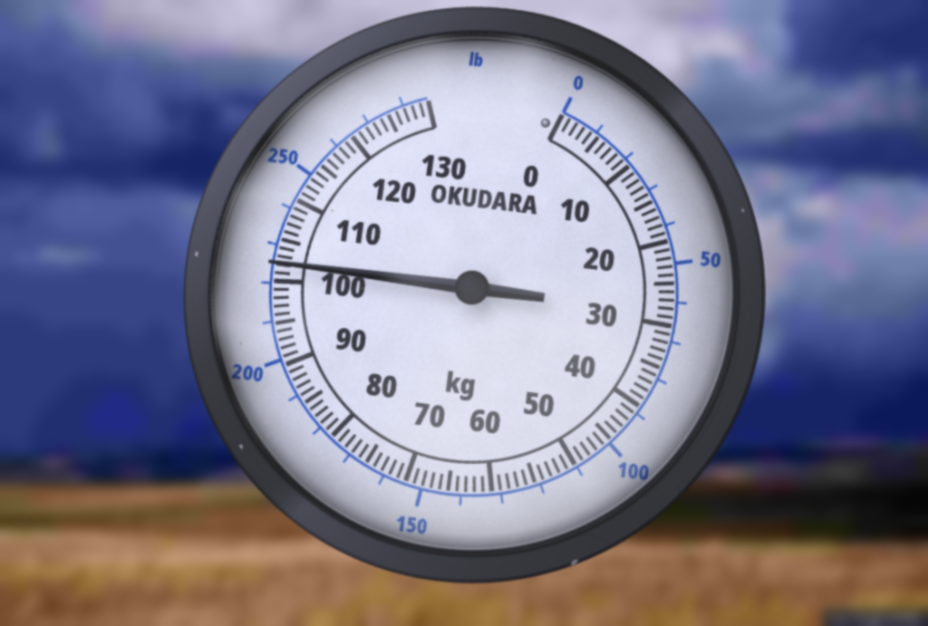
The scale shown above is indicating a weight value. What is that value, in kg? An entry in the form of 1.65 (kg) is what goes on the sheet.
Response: 102 (kg)
